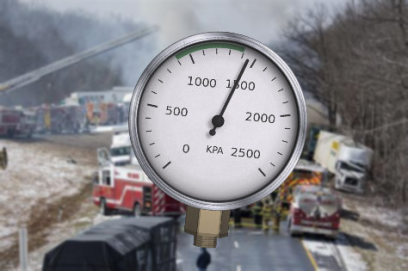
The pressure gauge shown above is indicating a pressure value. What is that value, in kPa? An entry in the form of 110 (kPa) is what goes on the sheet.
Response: 1450 (kPa)
